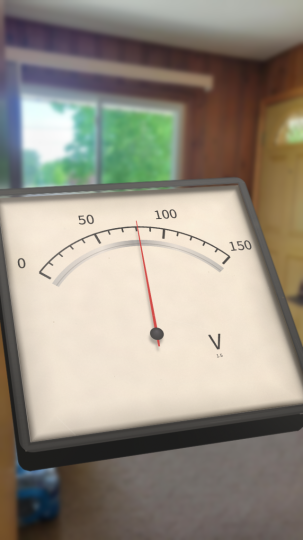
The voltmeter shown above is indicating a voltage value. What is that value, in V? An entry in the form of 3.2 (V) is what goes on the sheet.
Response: 80 (V)
